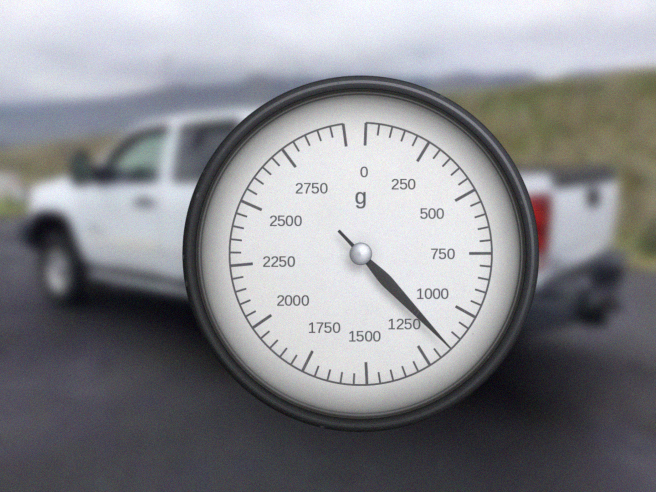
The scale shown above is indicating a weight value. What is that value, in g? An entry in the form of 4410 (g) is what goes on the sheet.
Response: 1150 (g)
